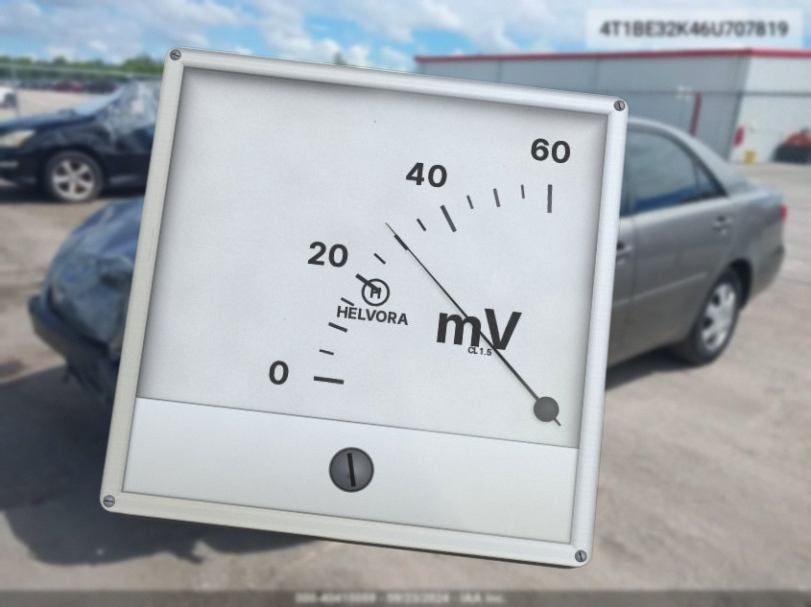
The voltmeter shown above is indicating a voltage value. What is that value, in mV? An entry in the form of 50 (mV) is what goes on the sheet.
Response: 30 (mV)
